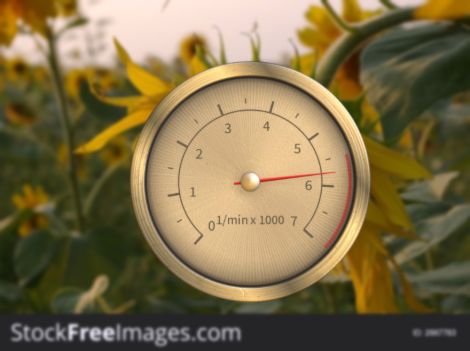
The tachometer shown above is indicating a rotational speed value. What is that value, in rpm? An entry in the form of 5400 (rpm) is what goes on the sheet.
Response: 5750 (rpm)
